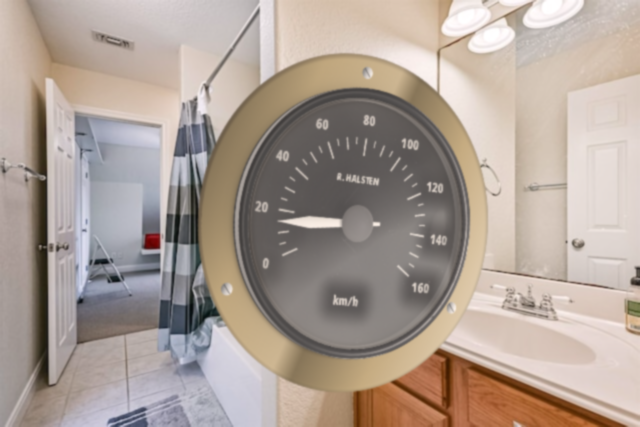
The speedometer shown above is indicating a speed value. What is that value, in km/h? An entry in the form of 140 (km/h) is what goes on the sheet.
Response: 15 (km/h)
